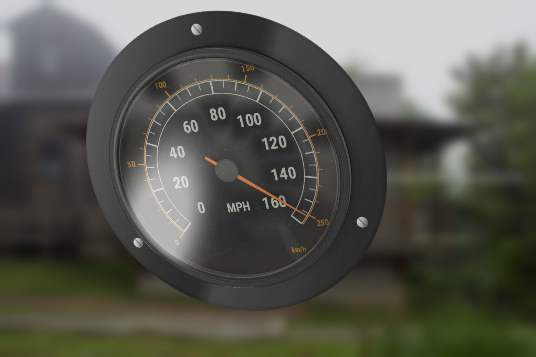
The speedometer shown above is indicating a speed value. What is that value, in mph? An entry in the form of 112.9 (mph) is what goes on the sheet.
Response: 155 (mph)
